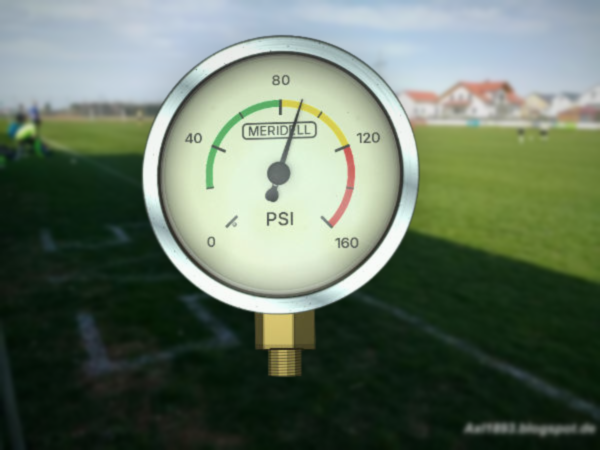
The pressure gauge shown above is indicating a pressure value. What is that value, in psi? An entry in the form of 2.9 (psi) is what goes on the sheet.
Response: 90 (psi)
